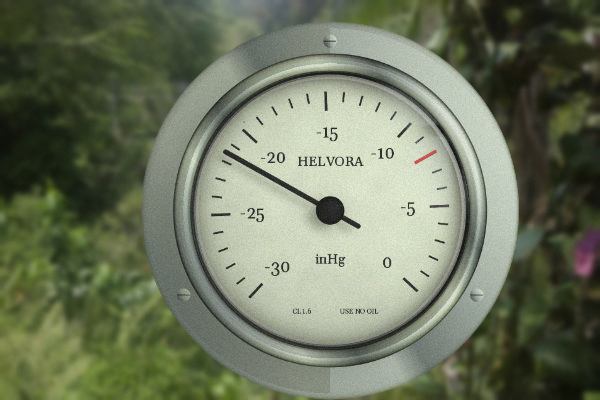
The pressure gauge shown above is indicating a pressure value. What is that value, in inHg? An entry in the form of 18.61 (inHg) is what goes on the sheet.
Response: -21.5 (inHg)
